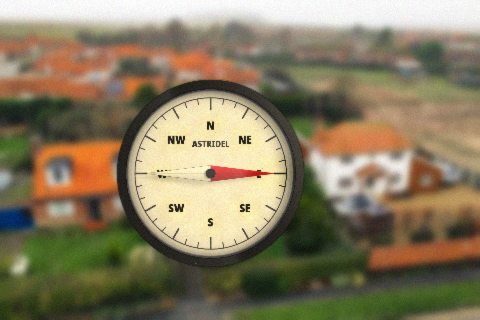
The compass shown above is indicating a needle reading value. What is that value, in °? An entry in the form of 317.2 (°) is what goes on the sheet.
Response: 90 (°)
